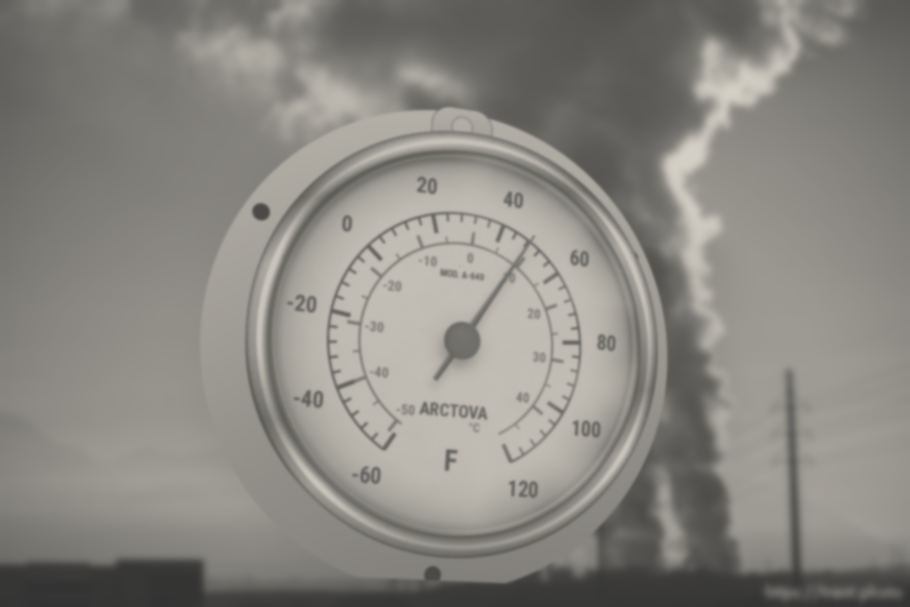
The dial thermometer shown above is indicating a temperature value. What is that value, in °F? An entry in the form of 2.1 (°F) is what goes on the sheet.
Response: 48 (°F)
